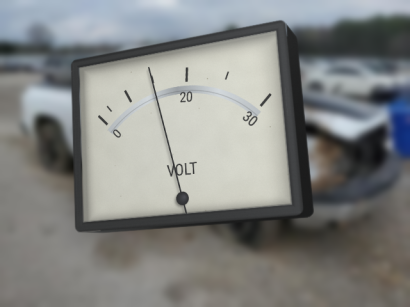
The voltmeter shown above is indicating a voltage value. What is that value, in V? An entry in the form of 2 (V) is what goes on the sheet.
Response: 15 (V)
